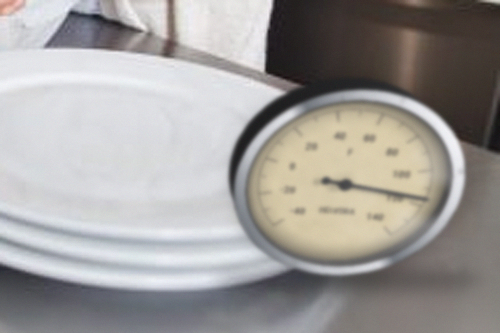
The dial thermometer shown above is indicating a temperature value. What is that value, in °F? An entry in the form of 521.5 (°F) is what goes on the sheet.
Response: 115 (°F)
